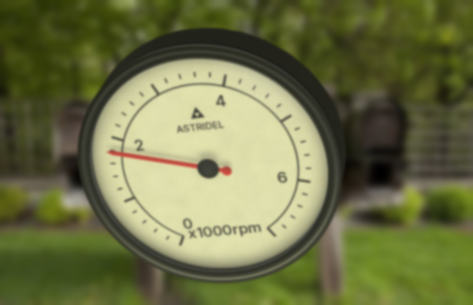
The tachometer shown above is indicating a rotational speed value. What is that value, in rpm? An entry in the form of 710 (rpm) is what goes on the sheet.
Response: 1800 (rpm)
